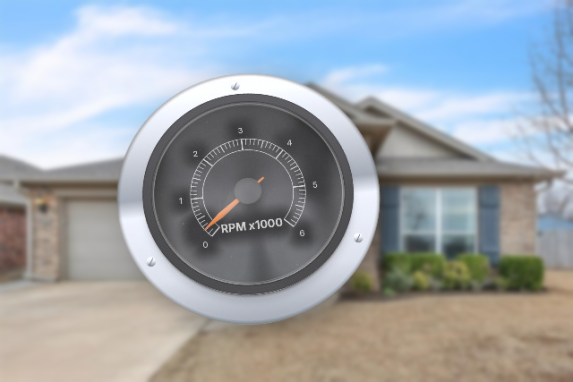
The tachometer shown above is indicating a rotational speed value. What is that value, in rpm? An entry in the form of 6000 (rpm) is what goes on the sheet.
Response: 200 (rpm)
